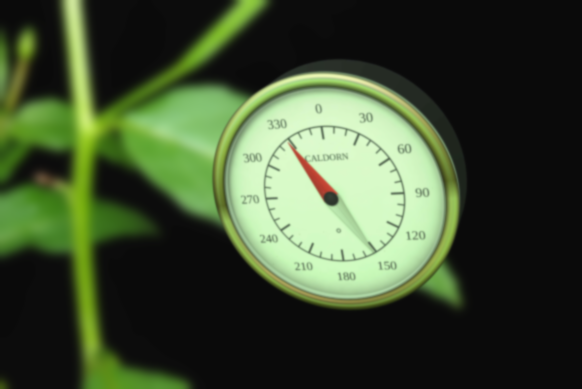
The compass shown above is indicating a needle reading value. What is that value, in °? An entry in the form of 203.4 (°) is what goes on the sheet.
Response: 330 (°)
